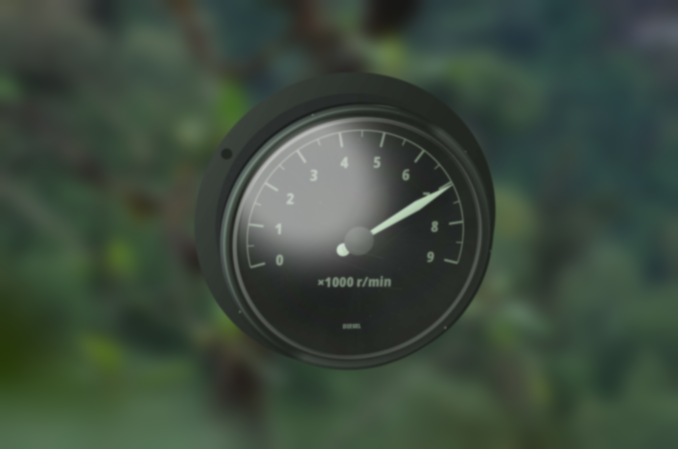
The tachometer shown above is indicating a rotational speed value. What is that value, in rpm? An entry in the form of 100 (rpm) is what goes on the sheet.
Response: 7000 (rpm)
